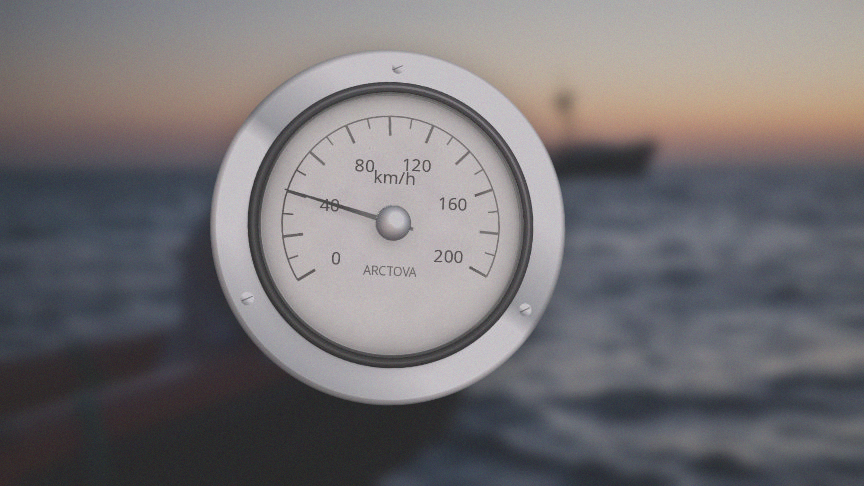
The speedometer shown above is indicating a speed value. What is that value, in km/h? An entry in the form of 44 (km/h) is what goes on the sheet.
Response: 40 (km/h)
